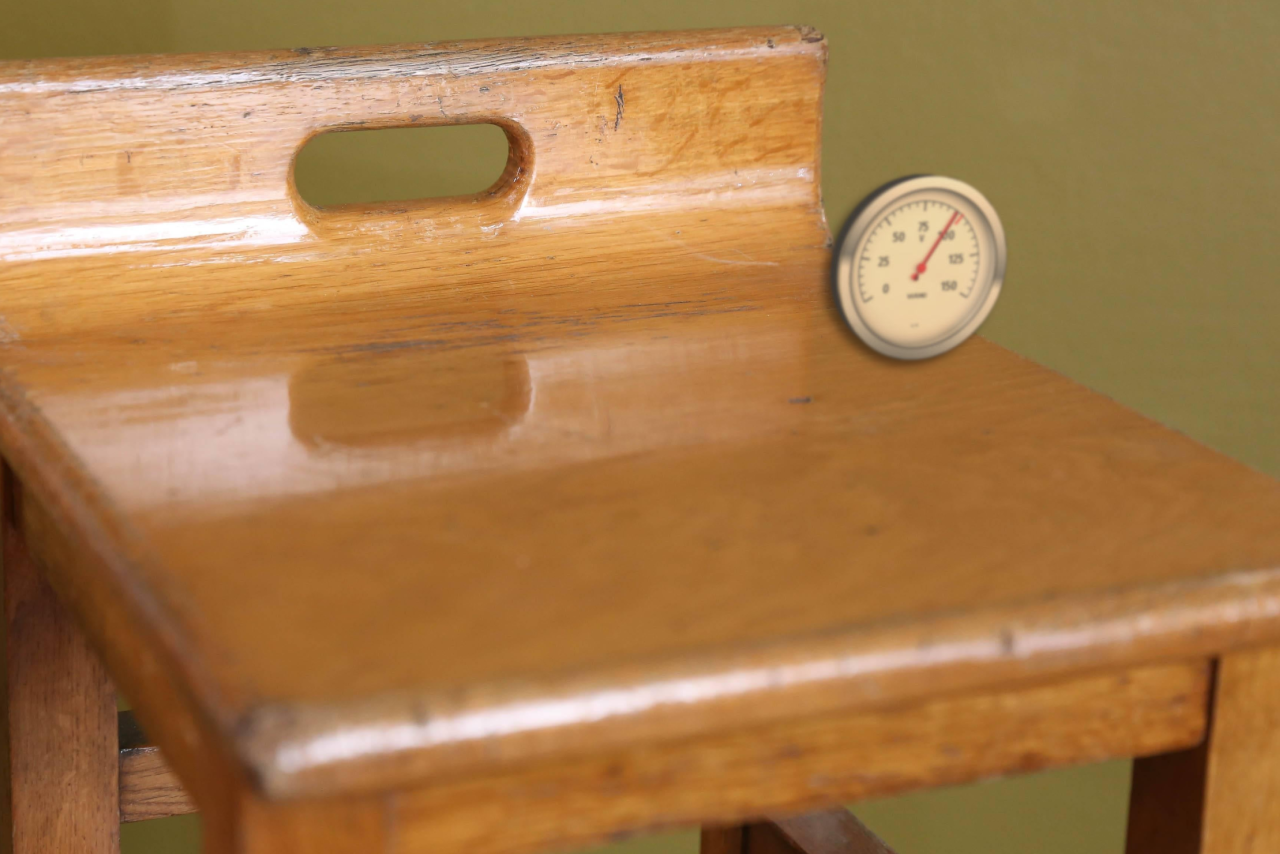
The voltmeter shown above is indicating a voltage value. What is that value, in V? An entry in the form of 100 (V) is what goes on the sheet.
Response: 95 (V)
